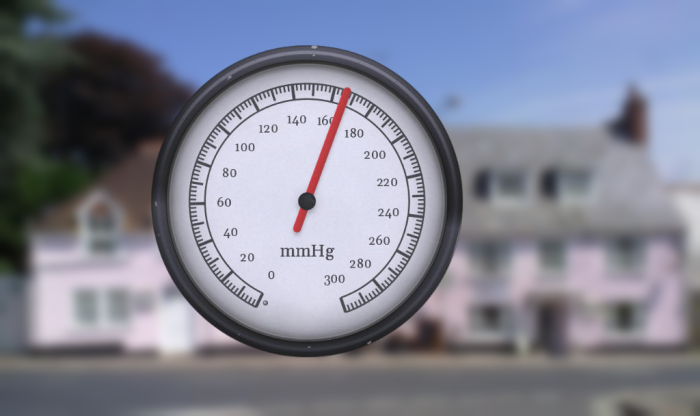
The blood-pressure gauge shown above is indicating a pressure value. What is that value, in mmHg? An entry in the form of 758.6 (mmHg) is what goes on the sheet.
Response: 166 (mmHg)
